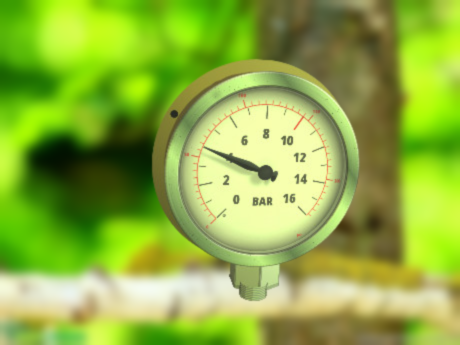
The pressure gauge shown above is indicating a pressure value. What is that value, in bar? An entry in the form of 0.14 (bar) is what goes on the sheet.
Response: 4 (bar)
